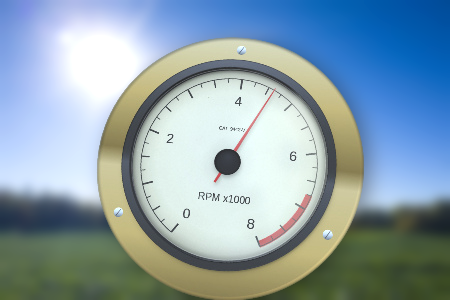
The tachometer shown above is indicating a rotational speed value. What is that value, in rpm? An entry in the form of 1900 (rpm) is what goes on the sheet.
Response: 4625 (rpm)
